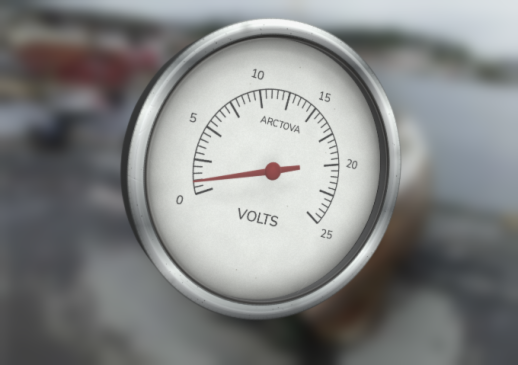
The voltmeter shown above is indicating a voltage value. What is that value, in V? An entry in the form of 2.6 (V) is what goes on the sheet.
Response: 1 (V)
